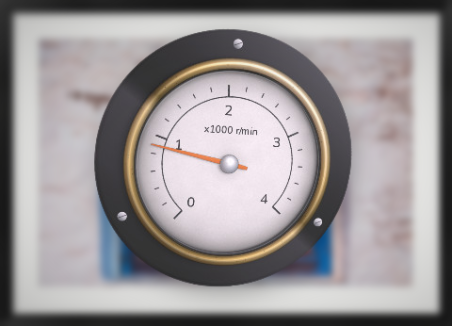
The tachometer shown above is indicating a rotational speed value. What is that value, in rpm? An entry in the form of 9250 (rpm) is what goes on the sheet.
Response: 900 (rpm)
